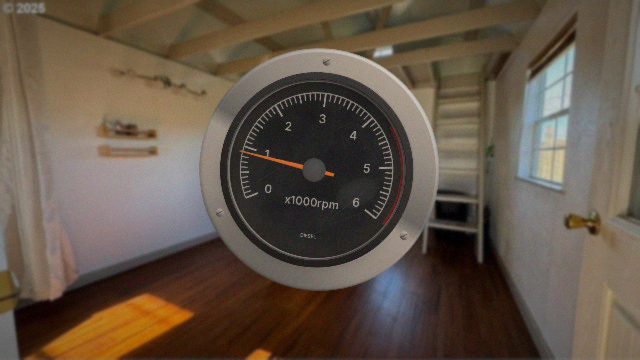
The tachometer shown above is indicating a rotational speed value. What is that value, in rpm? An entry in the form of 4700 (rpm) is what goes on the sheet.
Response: 900 (rpm)
